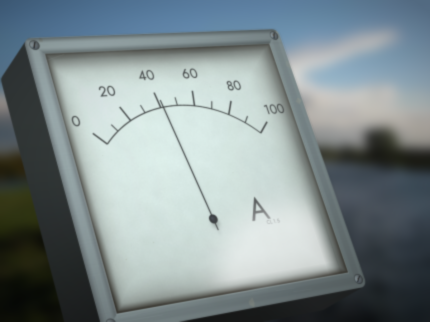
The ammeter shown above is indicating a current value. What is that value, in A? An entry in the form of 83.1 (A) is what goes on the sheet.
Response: 40 (A)
